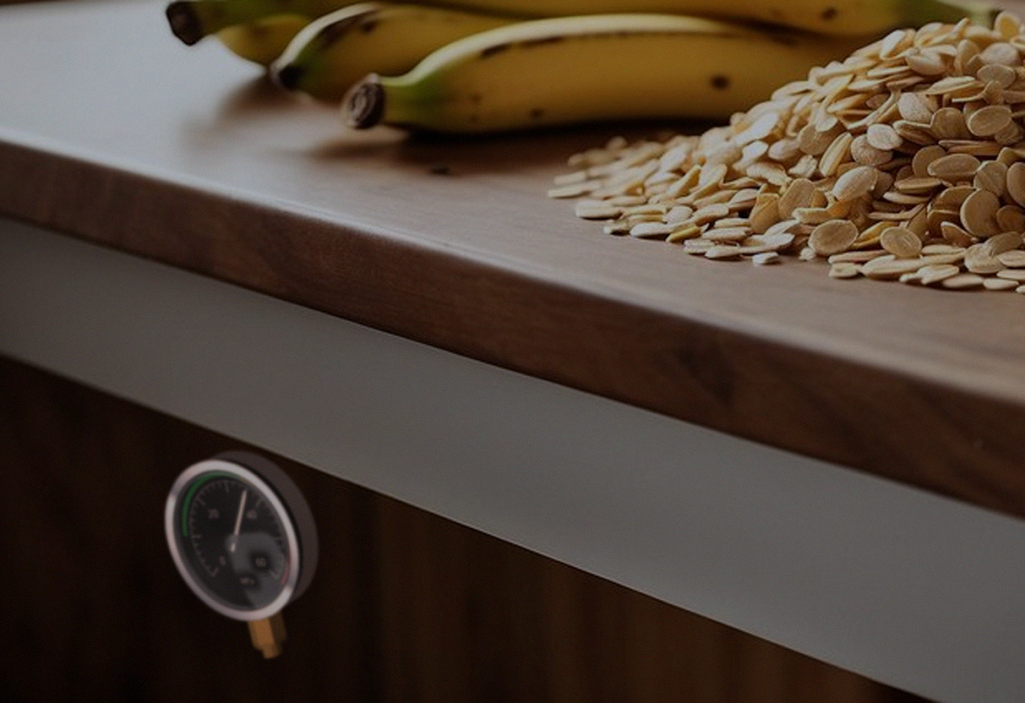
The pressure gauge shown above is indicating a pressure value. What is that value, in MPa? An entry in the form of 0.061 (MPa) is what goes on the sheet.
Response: 36 (MPa)
